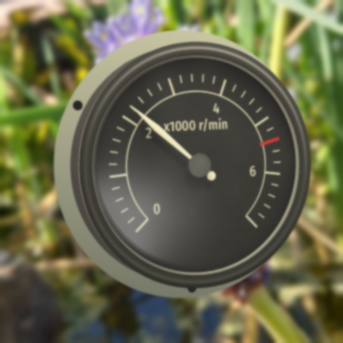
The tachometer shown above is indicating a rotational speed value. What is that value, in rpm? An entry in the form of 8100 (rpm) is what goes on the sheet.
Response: 2200 (rpm)
